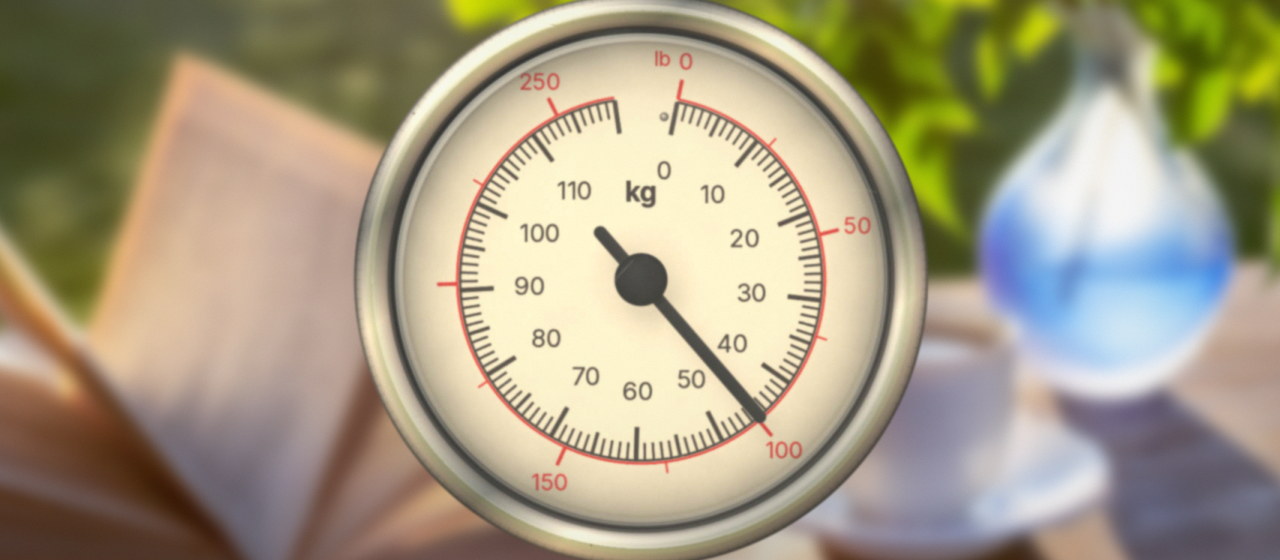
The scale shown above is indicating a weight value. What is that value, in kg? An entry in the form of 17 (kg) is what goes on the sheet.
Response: 45 (kg)
